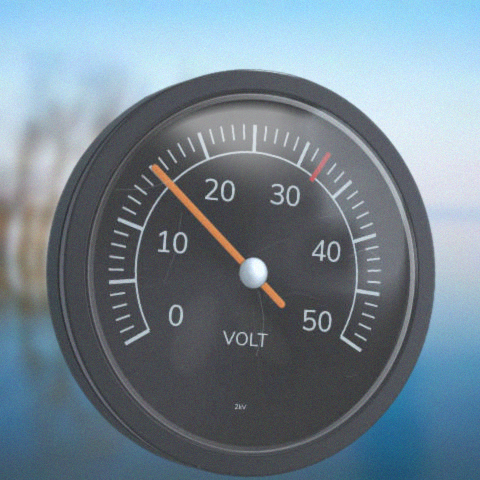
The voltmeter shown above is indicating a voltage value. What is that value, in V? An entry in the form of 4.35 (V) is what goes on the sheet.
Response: 15 (V)
